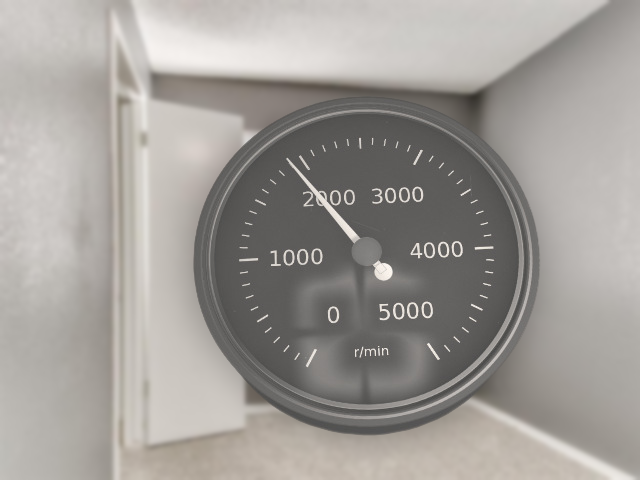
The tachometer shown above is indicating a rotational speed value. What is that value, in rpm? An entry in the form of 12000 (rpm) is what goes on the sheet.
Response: 1900 (rpm)
